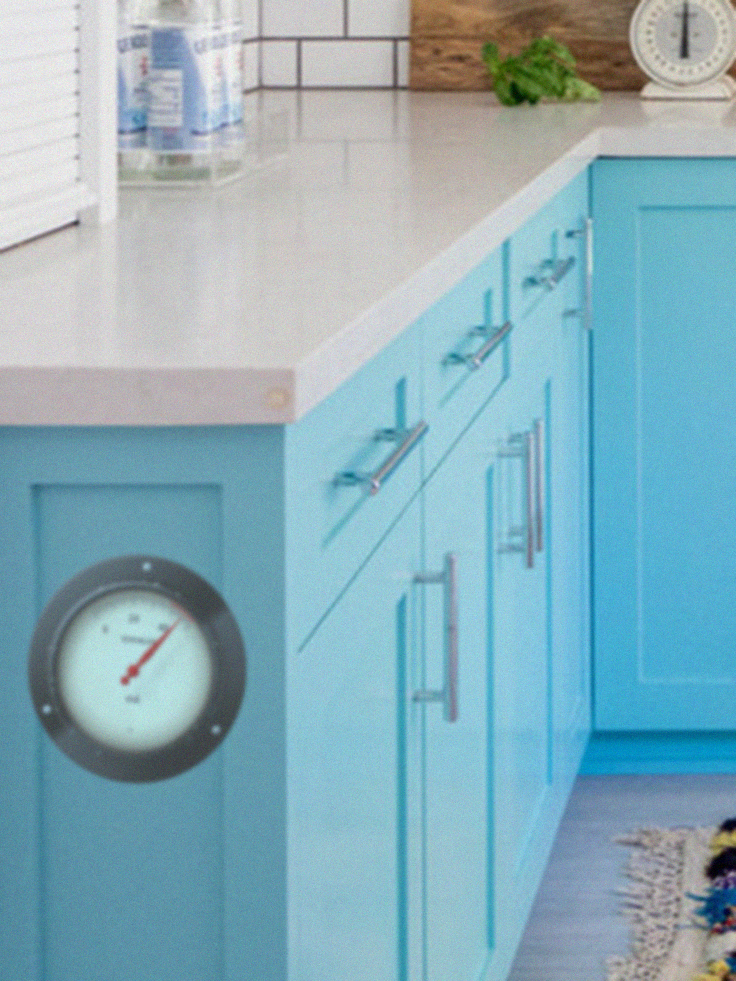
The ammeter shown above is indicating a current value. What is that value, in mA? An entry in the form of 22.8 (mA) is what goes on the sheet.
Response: 45 (mA)
